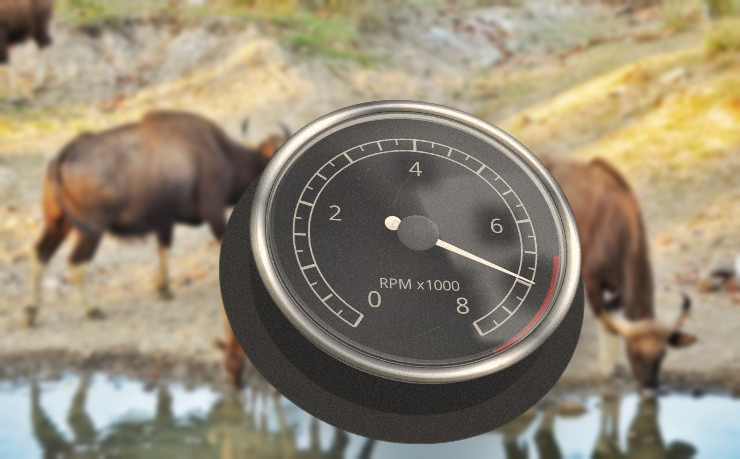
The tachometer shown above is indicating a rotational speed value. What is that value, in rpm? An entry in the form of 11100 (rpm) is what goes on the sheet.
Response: 7000 (rpm)
